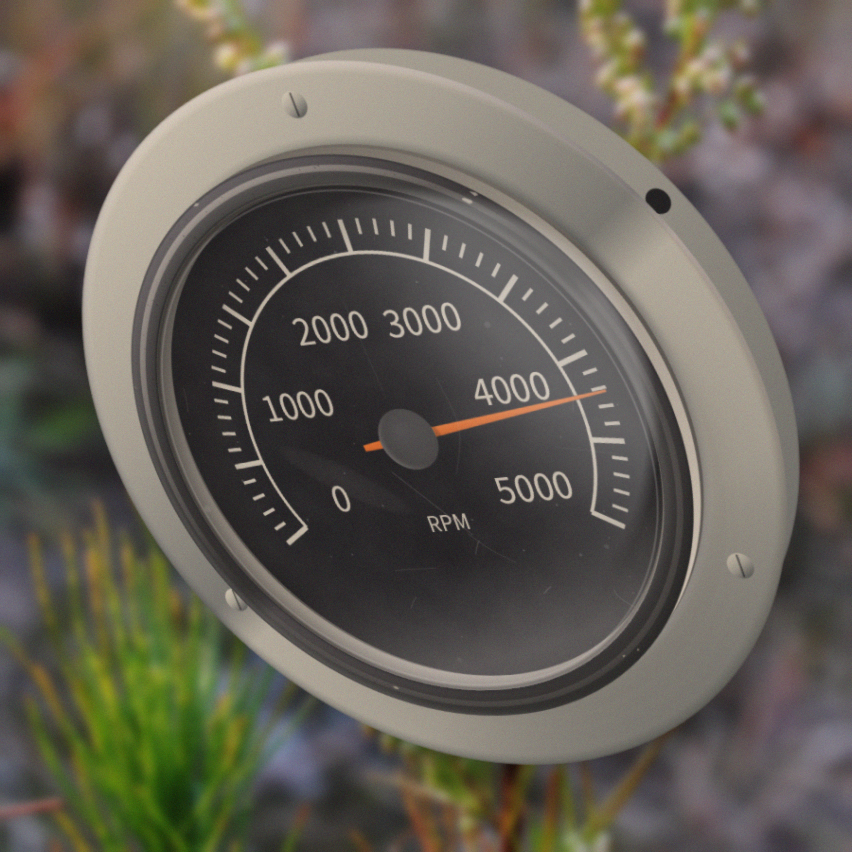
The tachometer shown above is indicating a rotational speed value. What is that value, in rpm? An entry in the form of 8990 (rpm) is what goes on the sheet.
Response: 4200 (rpm)
